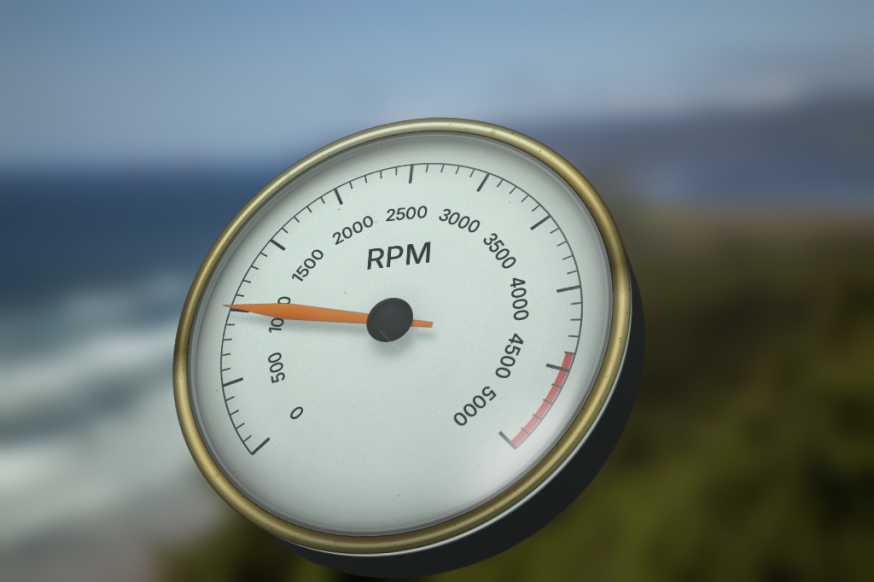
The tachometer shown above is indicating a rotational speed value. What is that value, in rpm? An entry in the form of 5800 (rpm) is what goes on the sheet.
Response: 1000 (rpm)
